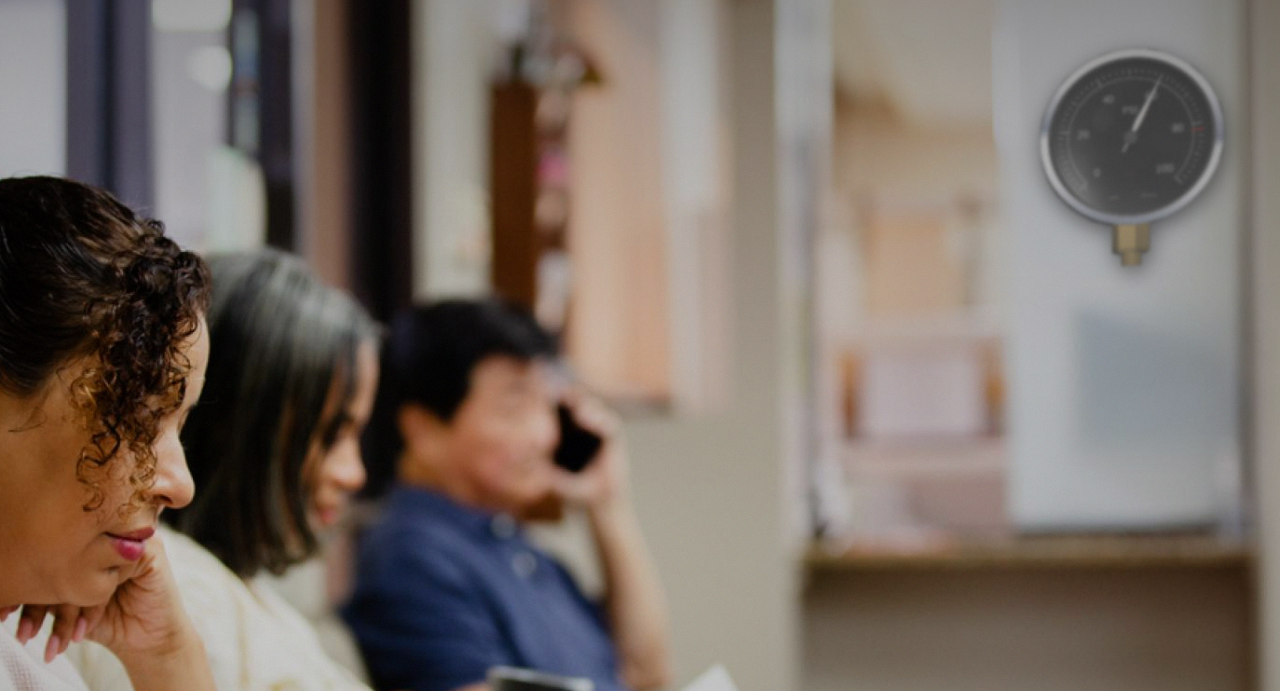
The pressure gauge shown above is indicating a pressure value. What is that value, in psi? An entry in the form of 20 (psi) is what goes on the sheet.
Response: 60 (psi)
